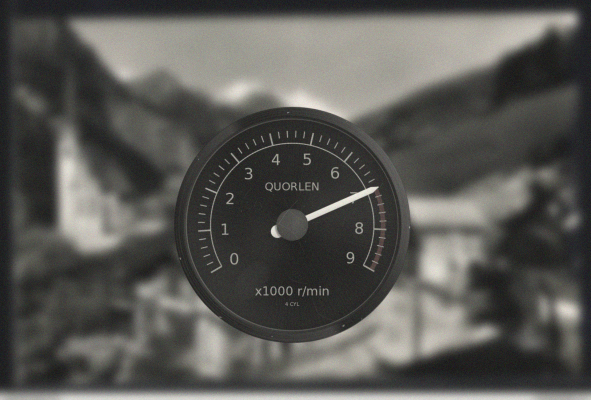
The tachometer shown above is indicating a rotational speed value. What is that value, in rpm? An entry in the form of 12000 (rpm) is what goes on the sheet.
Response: 7000 (rpm)
